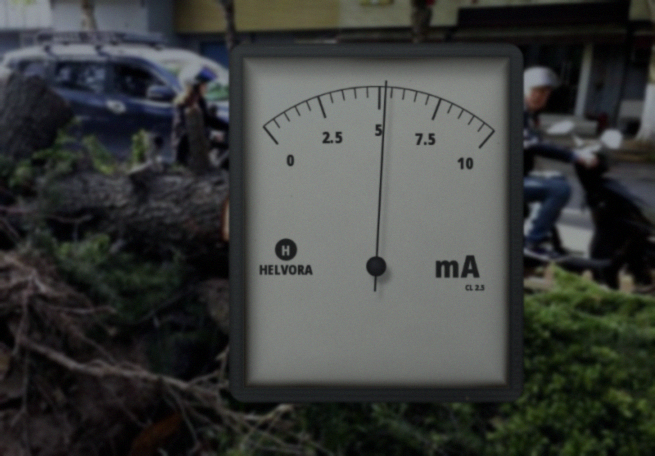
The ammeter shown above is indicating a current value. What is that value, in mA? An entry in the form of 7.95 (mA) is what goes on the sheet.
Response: 5.25 (mA)
